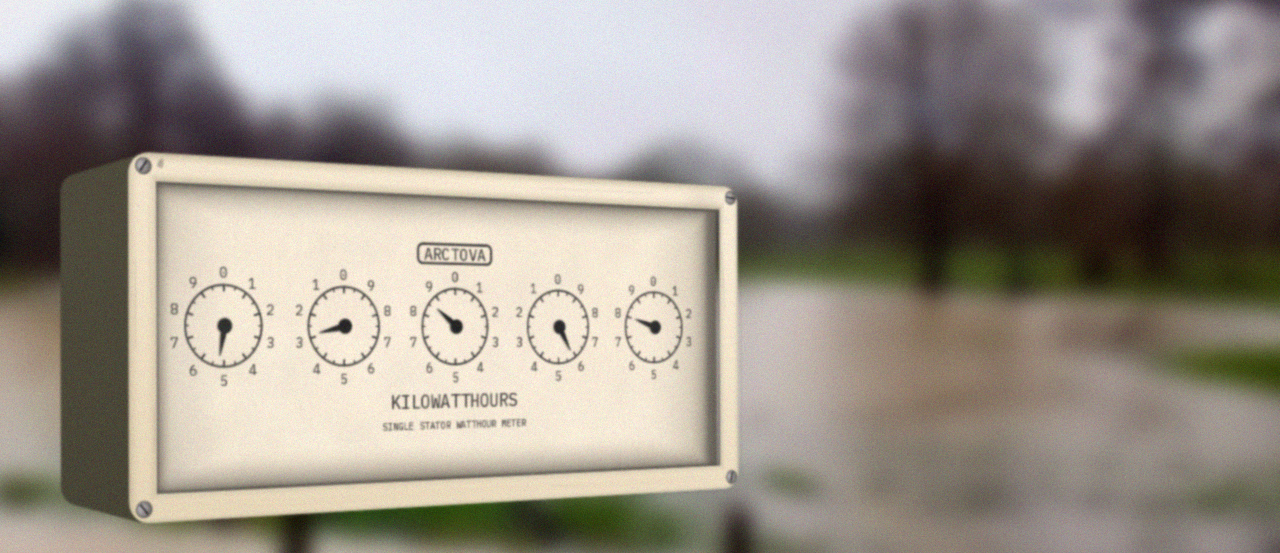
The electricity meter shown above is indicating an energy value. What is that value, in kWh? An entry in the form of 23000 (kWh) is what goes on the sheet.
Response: 52858 (kWh)
